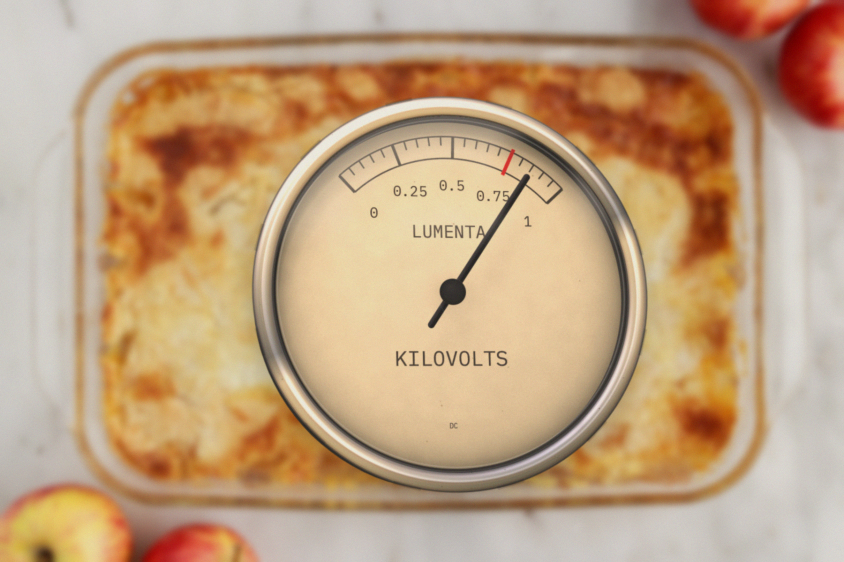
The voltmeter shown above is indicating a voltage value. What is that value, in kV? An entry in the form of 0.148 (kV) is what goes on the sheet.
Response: 0.85 (kV)
